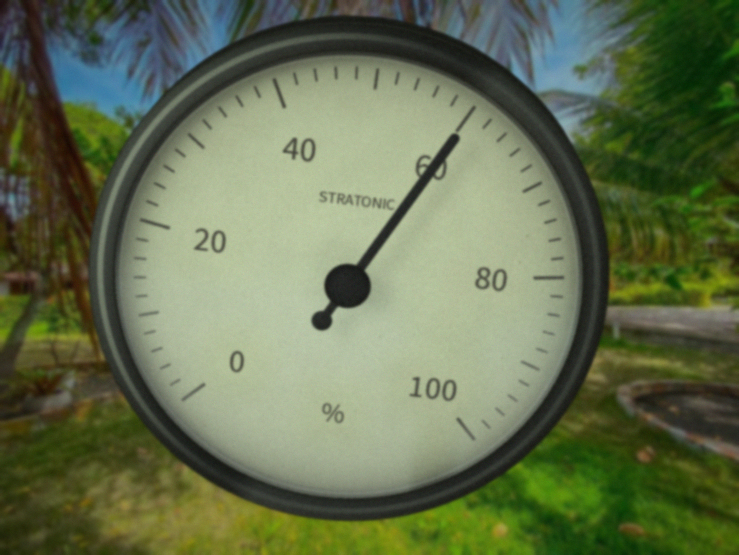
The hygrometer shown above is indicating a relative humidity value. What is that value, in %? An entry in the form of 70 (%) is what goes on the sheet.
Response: 60 (%)
